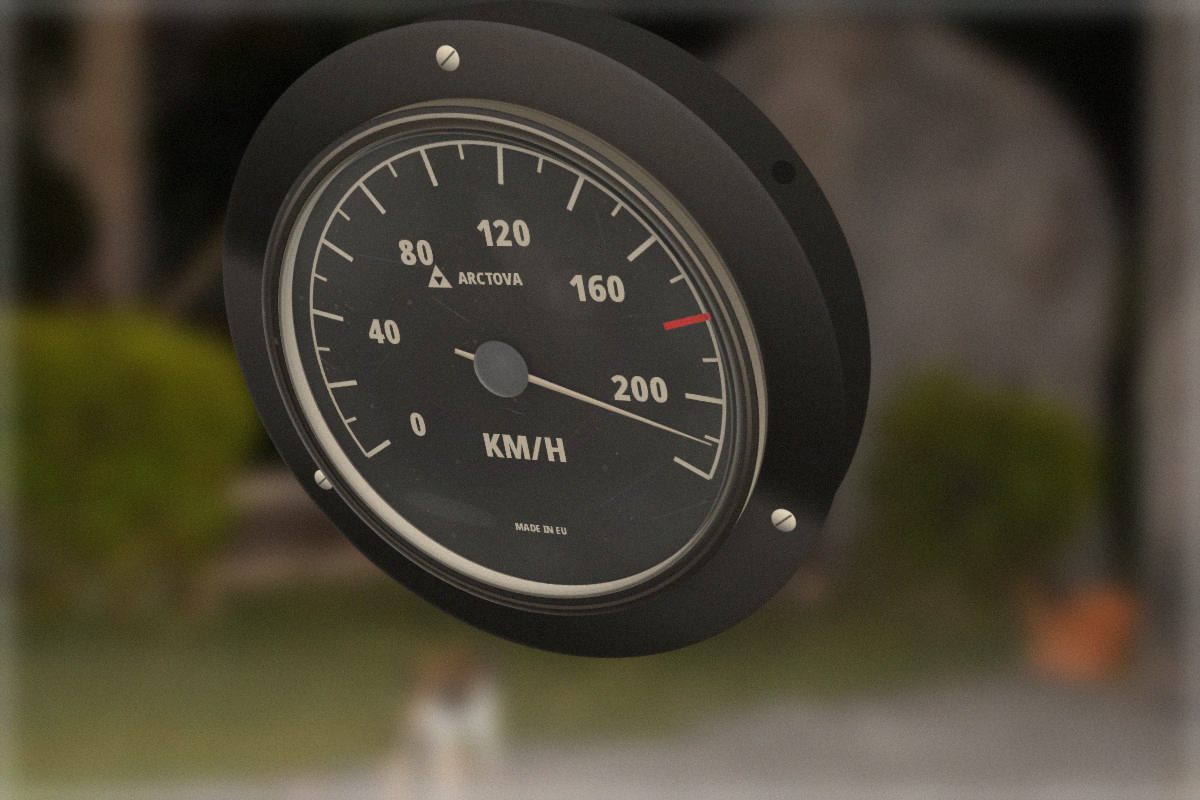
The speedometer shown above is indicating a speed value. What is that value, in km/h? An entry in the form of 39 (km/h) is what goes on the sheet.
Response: 210 (km/h)
